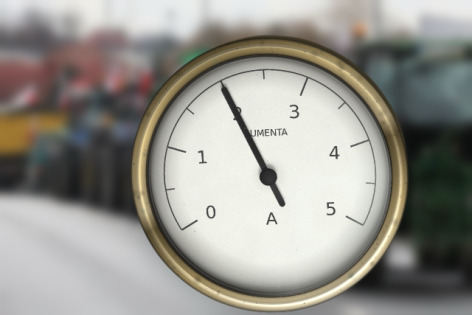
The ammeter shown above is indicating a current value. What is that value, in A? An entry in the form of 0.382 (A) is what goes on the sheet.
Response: 2 (A)
